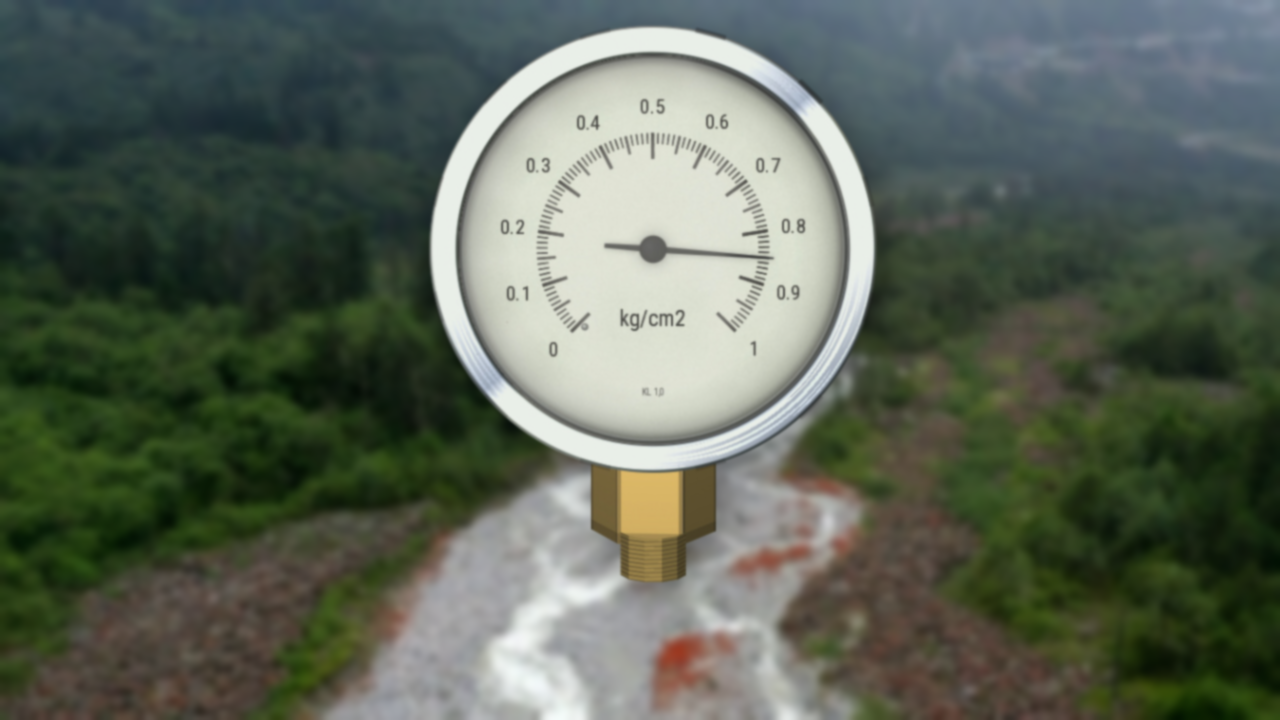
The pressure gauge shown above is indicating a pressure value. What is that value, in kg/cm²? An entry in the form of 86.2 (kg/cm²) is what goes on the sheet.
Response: 0.85 (kg/cm²)
